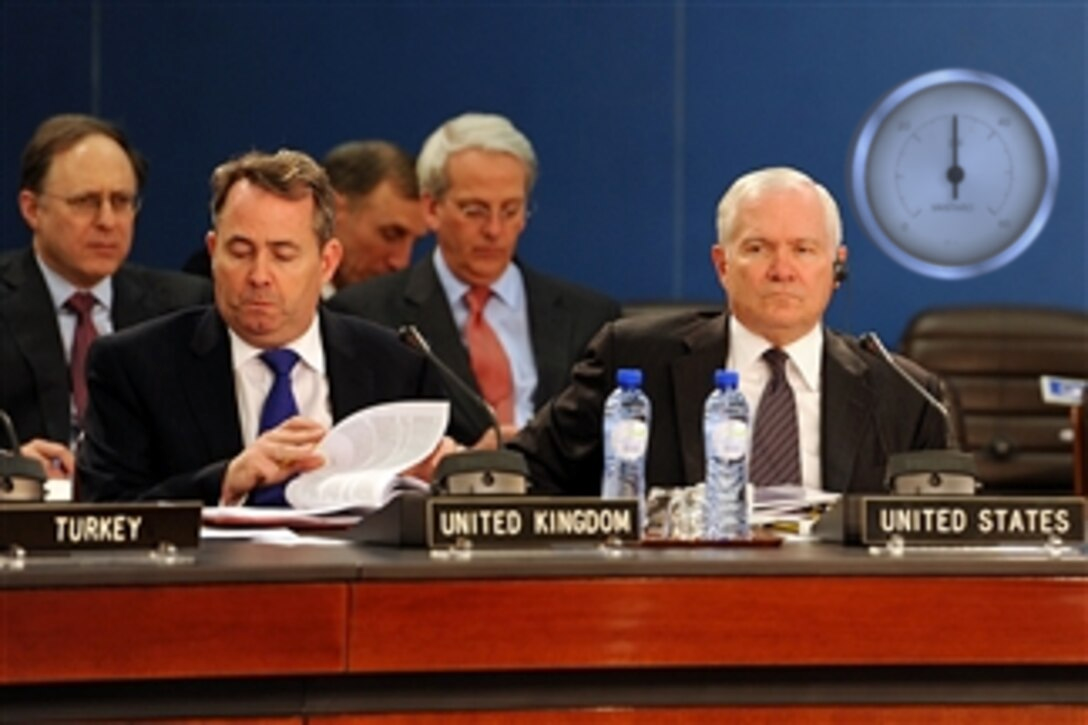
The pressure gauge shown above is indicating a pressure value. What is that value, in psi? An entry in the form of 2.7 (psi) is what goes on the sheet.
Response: 30 (psi)
